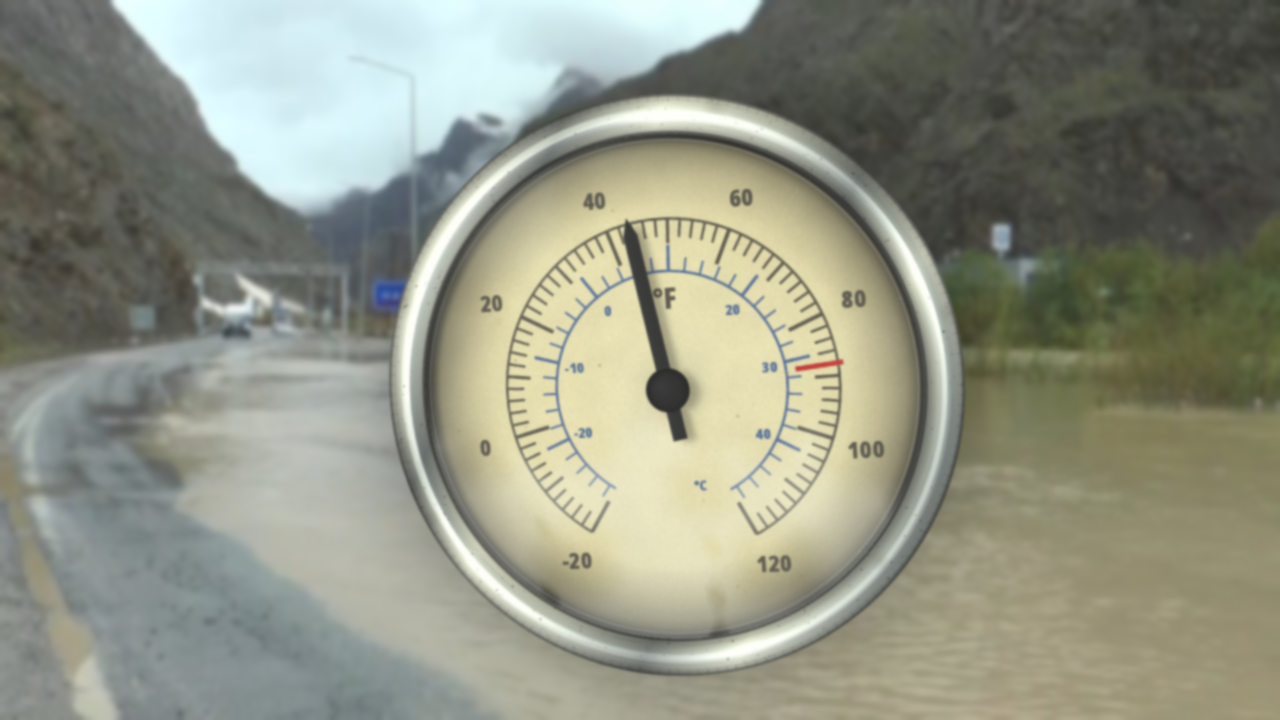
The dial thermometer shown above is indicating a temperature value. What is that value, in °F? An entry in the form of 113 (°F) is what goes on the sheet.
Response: 44 (°F)
